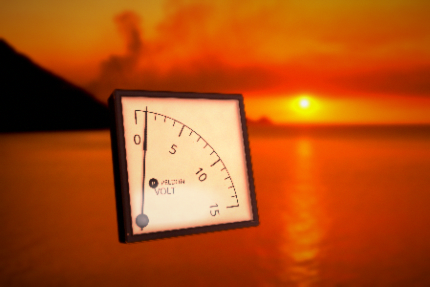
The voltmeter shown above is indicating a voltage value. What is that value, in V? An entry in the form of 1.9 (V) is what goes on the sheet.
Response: 1 (V)
